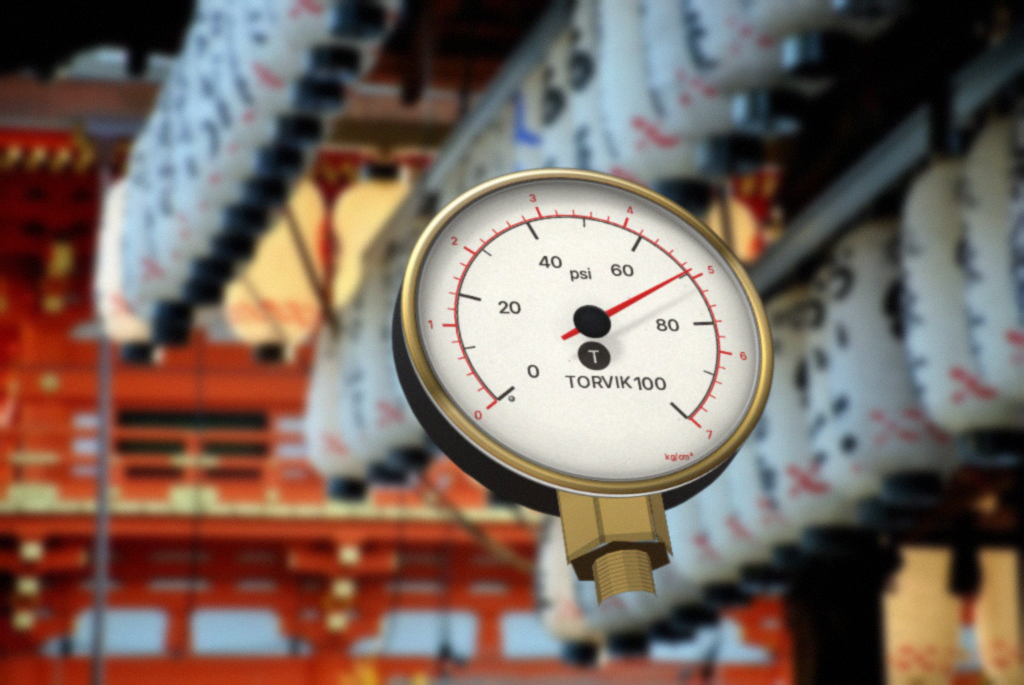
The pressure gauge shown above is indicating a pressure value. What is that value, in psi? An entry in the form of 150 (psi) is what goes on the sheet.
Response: 70 (psi)
